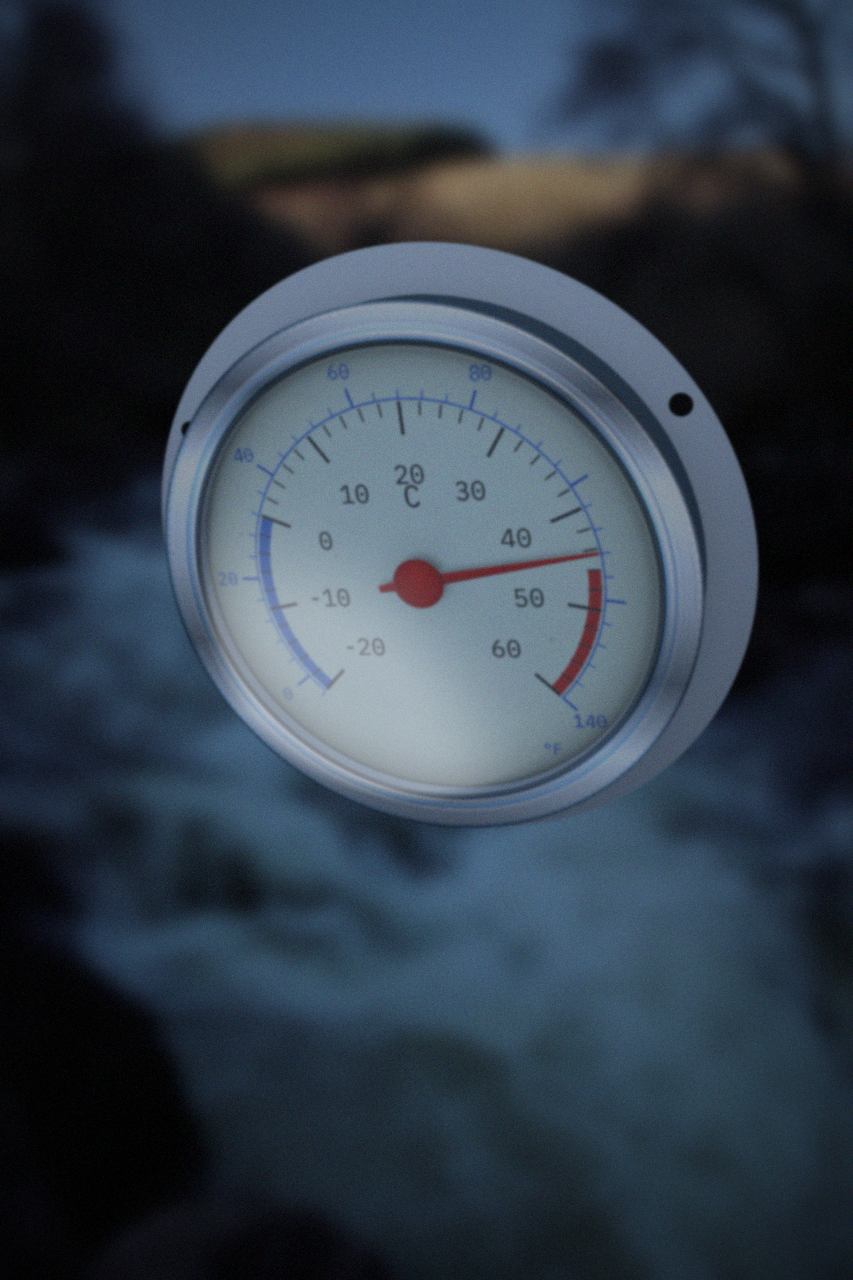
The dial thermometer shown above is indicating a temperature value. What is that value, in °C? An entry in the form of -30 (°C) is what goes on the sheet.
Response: 44 (°C)
